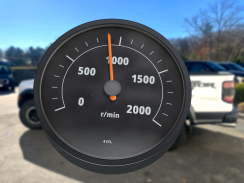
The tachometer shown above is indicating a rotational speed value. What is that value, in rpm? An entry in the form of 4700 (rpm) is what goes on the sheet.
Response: 900 (rpm)
